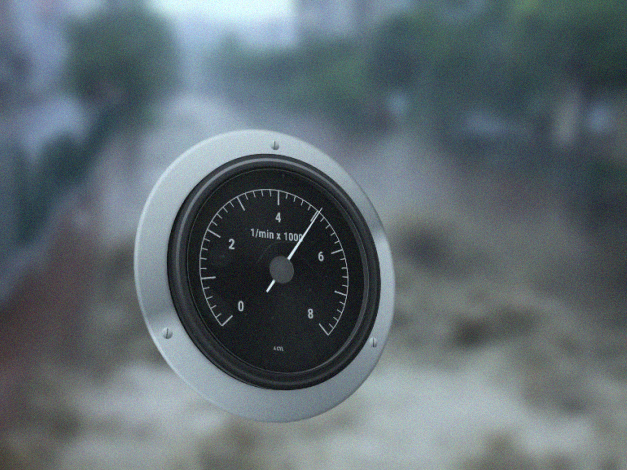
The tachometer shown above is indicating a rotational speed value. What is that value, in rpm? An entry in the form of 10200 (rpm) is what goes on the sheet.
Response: 5000 (rpm)
